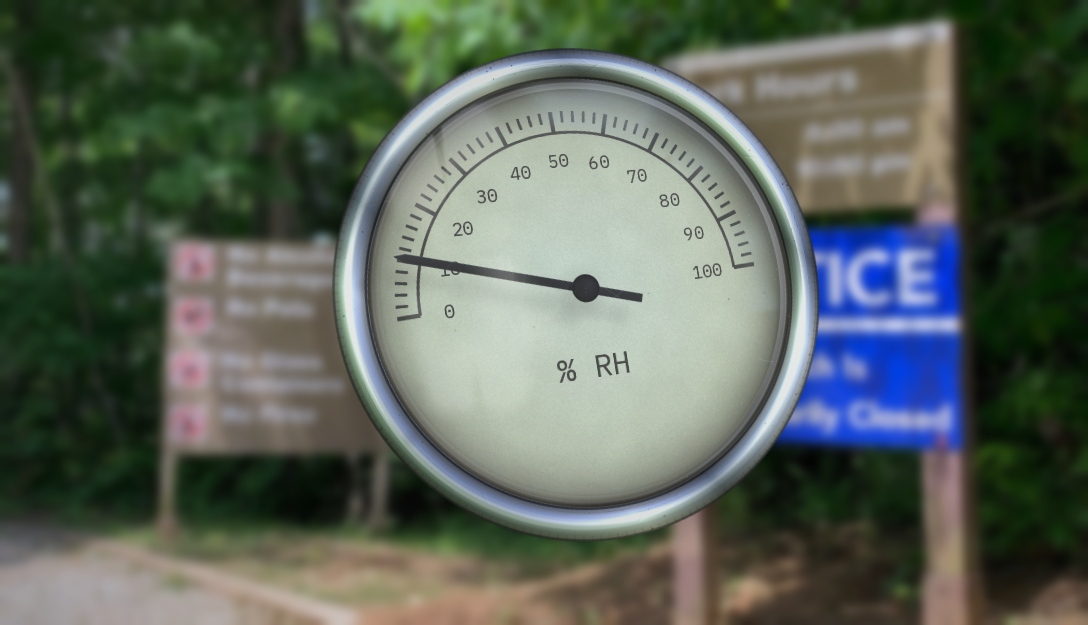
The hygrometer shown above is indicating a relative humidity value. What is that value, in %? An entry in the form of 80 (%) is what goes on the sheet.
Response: 10 (%)
